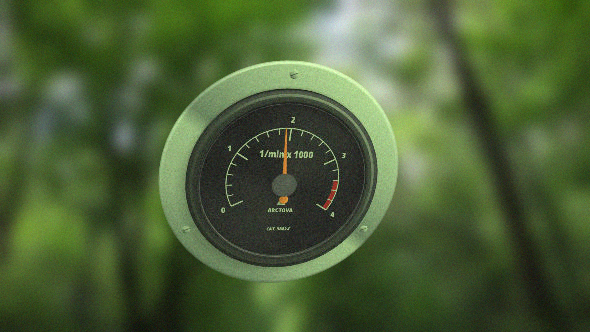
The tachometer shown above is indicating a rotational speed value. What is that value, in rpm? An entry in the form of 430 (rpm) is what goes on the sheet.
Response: 1900 (rpm)
